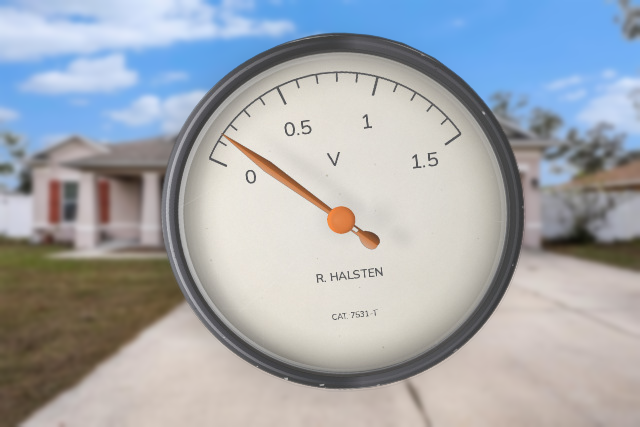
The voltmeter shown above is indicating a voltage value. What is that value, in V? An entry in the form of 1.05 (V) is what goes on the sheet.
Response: 0.15 (V)
